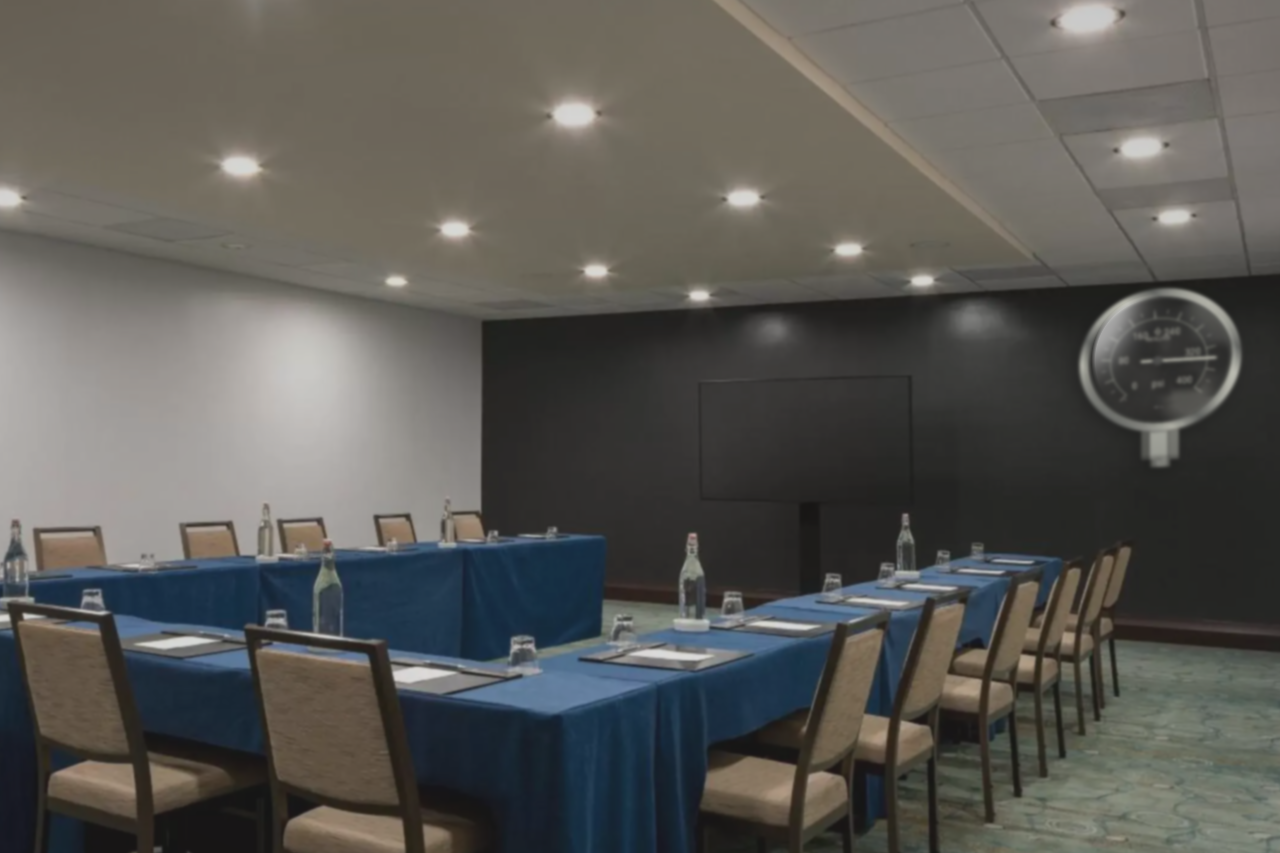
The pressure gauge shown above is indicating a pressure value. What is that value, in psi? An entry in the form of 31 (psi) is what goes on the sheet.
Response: 340 (psi)
